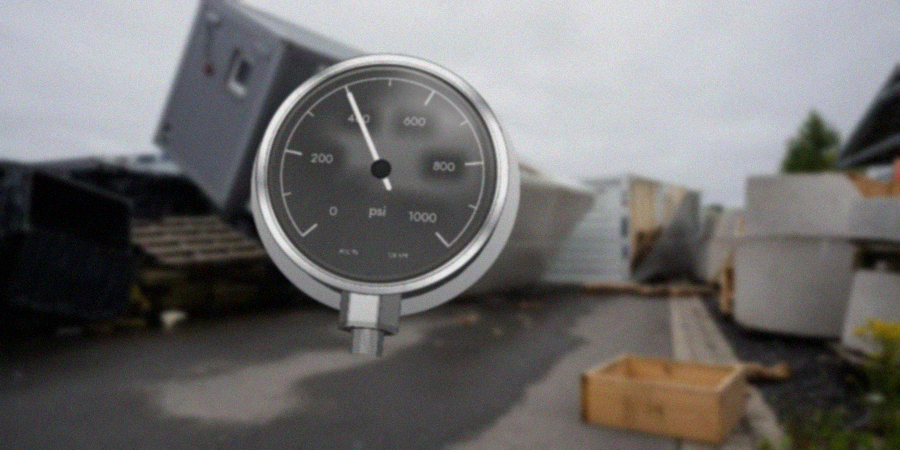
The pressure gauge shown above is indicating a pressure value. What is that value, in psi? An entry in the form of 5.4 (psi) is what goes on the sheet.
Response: 400 (psi)
